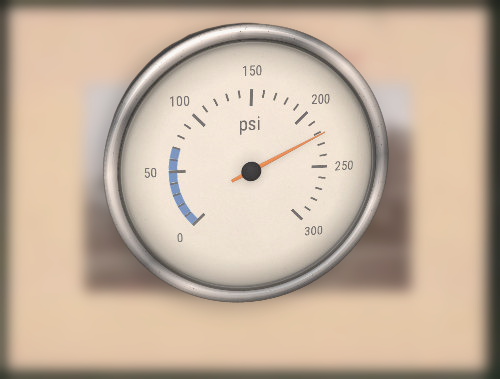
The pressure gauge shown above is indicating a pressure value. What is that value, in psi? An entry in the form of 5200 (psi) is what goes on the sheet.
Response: 220 (psi)
